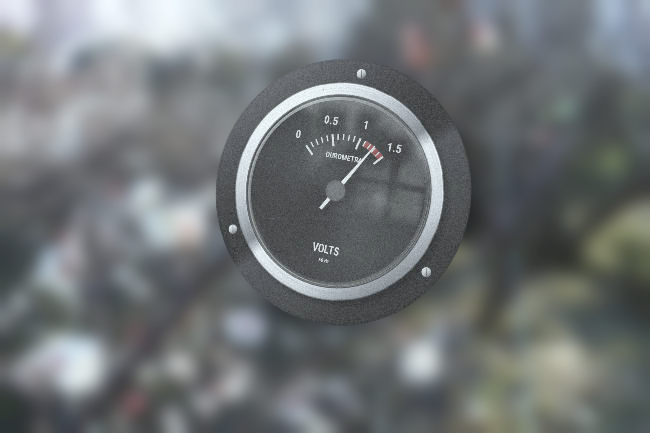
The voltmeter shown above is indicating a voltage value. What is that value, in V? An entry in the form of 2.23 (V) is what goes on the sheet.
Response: 1.3 (V)
